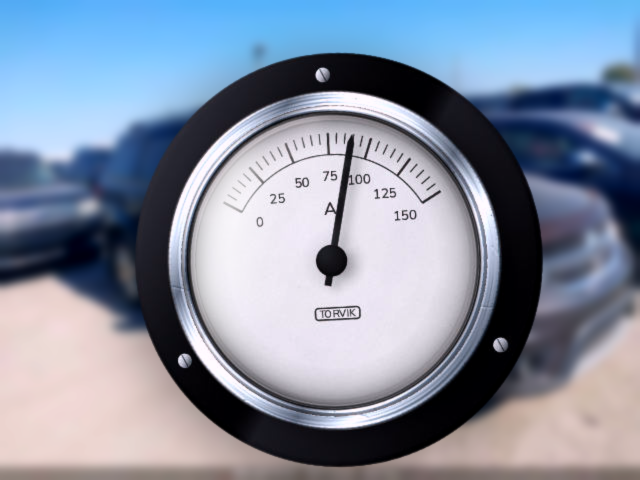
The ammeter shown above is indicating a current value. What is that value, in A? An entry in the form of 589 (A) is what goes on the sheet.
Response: 90 (A)
